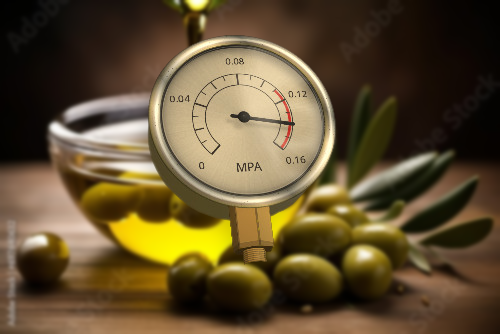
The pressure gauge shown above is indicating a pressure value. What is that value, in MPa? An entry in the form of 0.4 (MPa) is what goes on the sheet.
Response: 0.14 (MPa)
